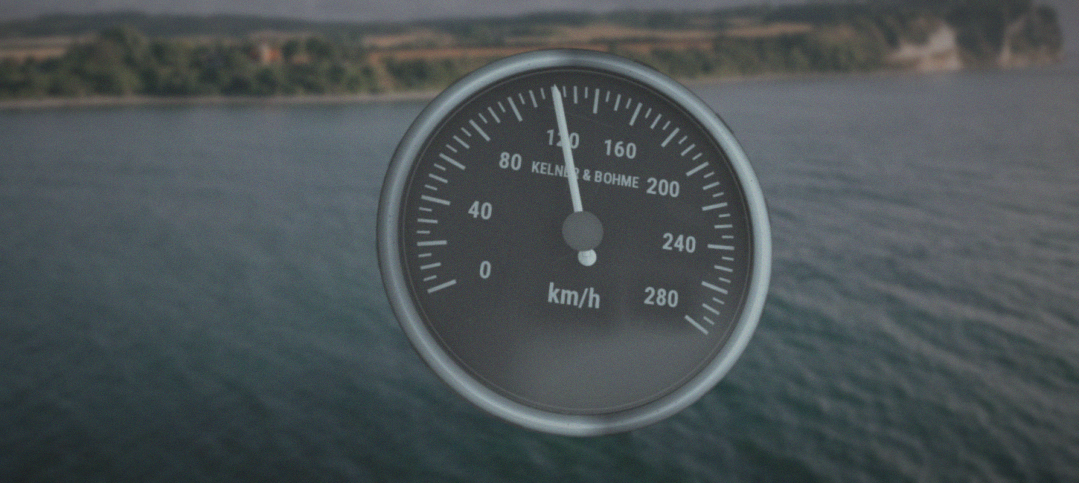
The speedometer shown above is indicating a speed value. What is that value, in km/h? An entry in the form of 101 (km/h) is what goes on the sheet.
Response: 120 (km/h)
